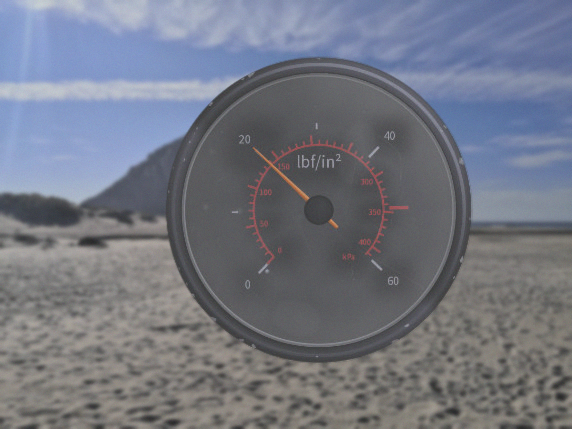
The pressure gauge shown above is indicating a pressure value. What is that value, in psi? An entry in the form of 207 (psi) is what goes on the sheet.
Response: 20 (psi)
